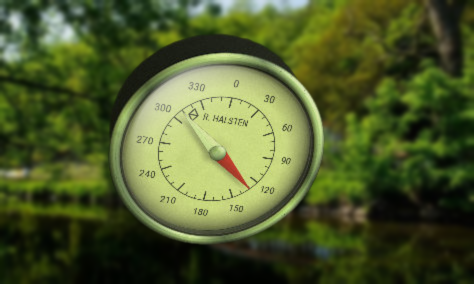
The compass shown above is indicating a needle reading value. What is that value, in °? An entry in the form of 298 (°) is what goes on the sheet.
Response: 130 (°)
